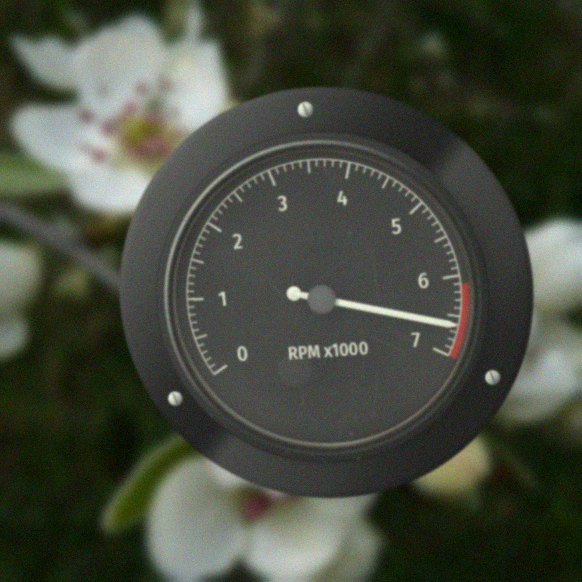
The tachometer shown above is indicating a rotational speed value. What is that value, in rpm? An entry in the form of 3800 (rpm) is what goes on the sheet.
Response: 6600 (rpm)
